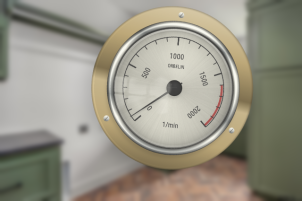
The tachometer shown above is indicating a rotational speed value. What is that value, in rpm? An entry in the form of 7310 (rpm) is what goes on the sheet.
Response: 50 (rpm)
